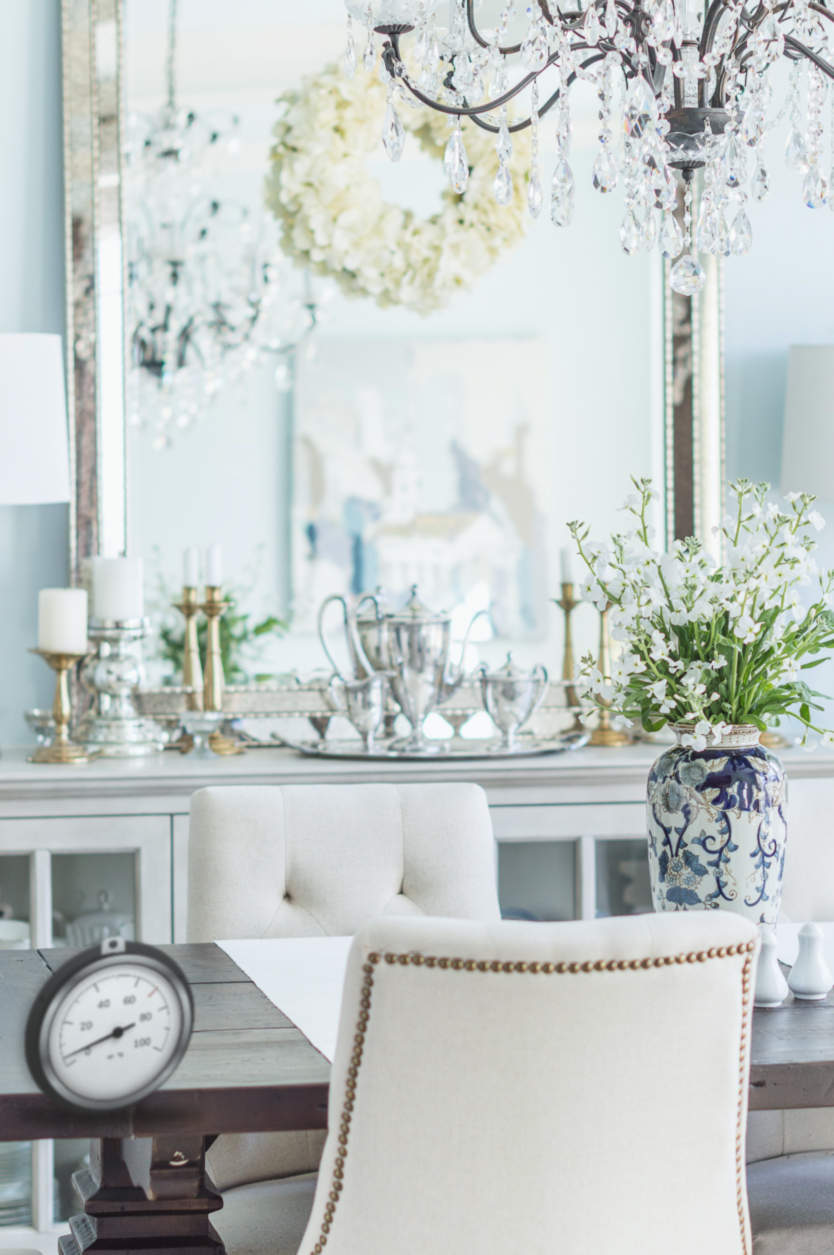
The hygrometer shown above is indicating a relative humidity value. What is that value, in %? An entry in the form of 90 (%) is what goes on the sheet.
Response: 5 (%)
